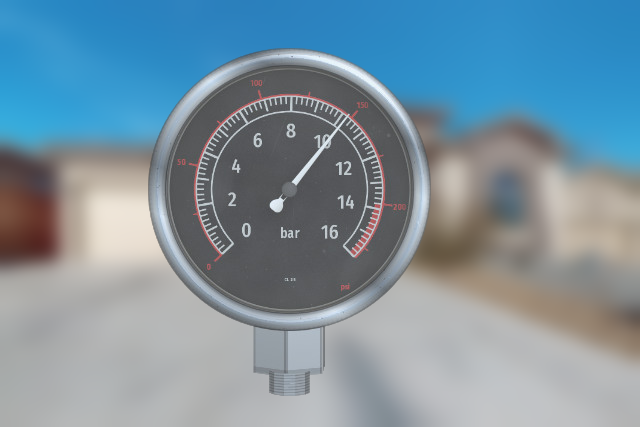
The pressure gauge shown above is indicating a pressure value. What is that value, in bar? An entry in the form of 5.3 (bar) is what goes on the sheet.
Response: 10.2 (bar)
